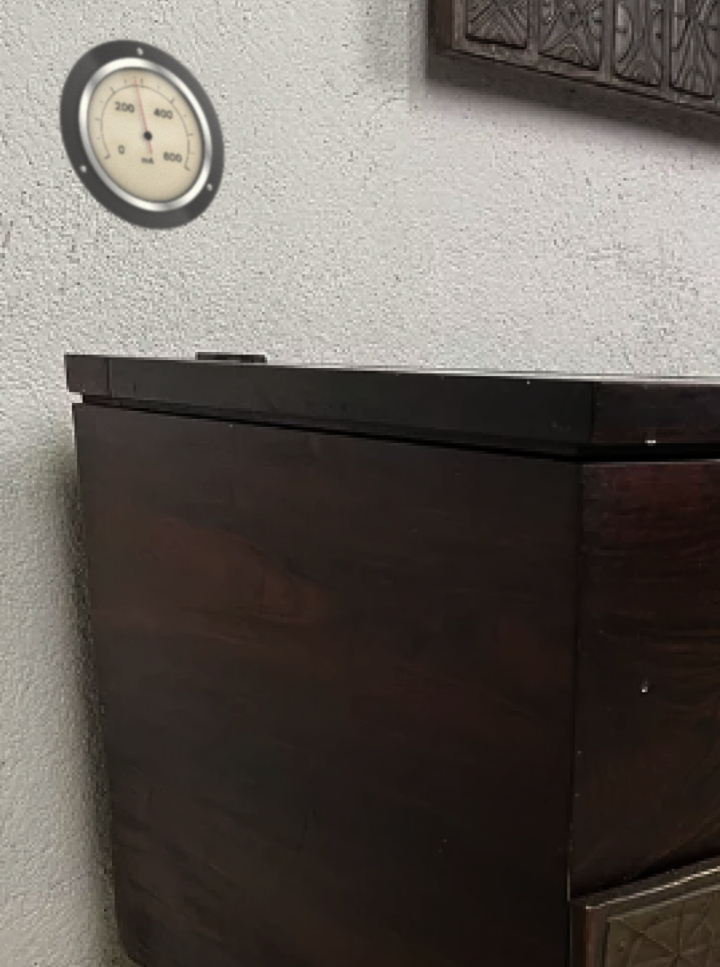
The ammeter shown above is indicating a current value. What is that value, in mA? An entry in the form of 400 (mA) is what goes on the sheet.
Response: 275 (mA)
